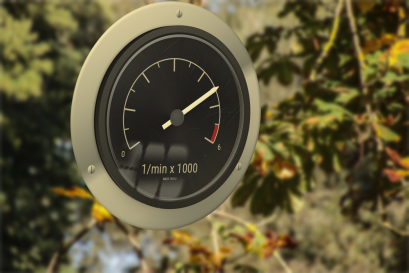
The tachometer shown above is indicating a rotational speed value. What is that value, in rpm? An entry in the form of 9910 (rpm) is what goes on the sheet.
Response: 4500 (rpm)
